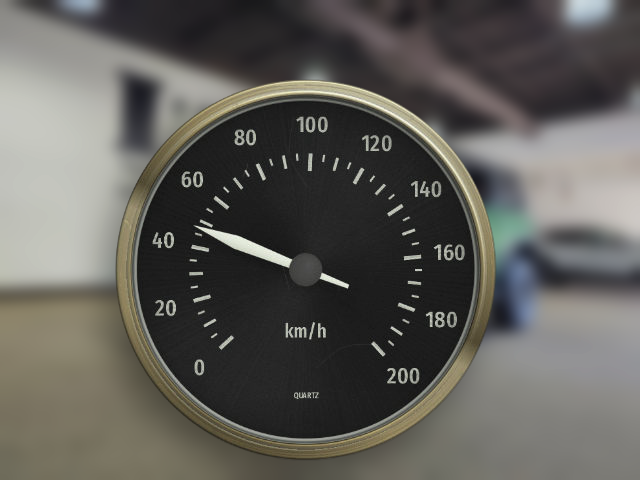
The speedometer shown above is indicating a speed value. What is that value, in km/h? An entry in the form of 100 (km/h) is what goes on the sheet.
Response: 47.5 (km/h)
